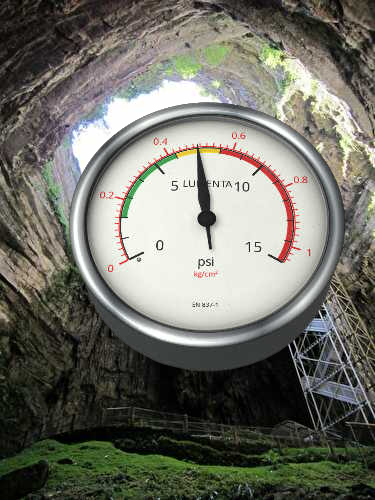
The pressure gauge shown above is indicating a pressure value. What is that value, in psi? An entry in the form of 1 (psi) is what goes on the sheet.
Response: 7 (psi)
